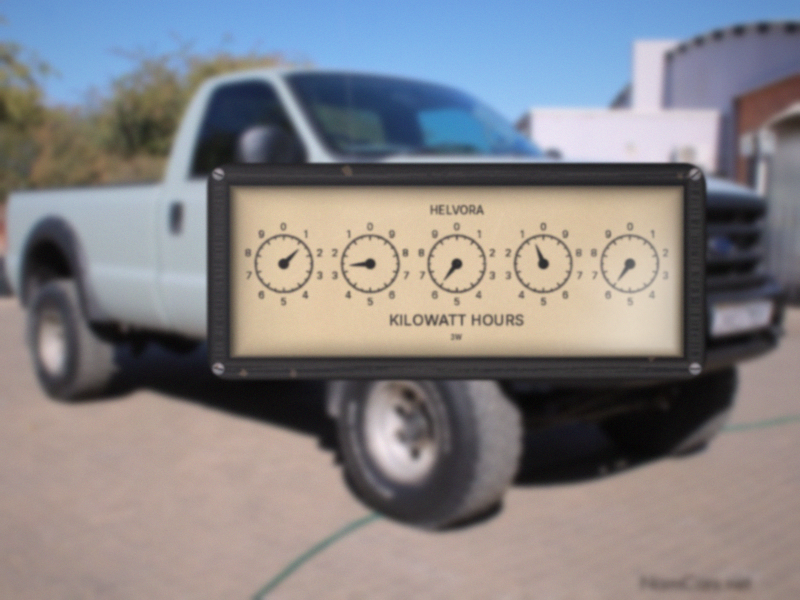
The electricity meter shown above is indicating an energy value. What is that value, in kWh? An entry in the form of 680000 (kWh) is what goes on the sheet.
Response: 12606 (kWh)
